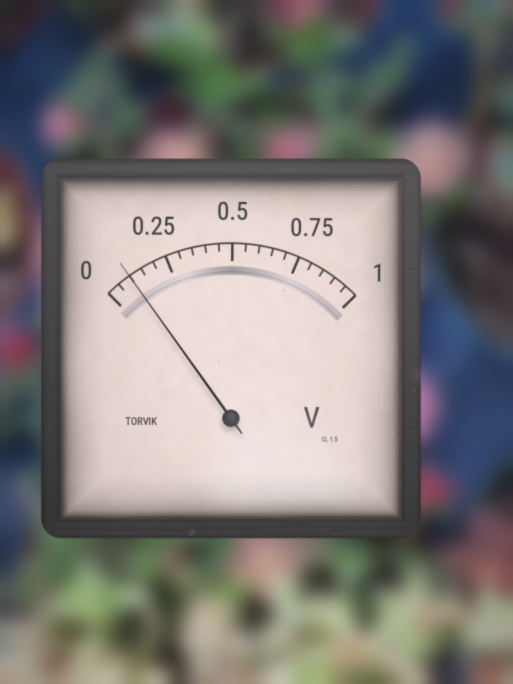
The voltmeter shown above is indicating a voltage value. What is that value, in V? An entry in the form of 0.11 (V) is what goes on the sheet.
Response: 0.1 (V)
